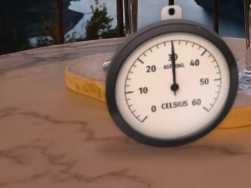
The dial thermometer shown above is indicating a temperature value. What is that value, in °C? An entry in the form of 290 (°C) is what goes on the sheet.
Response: 30 (°C)
